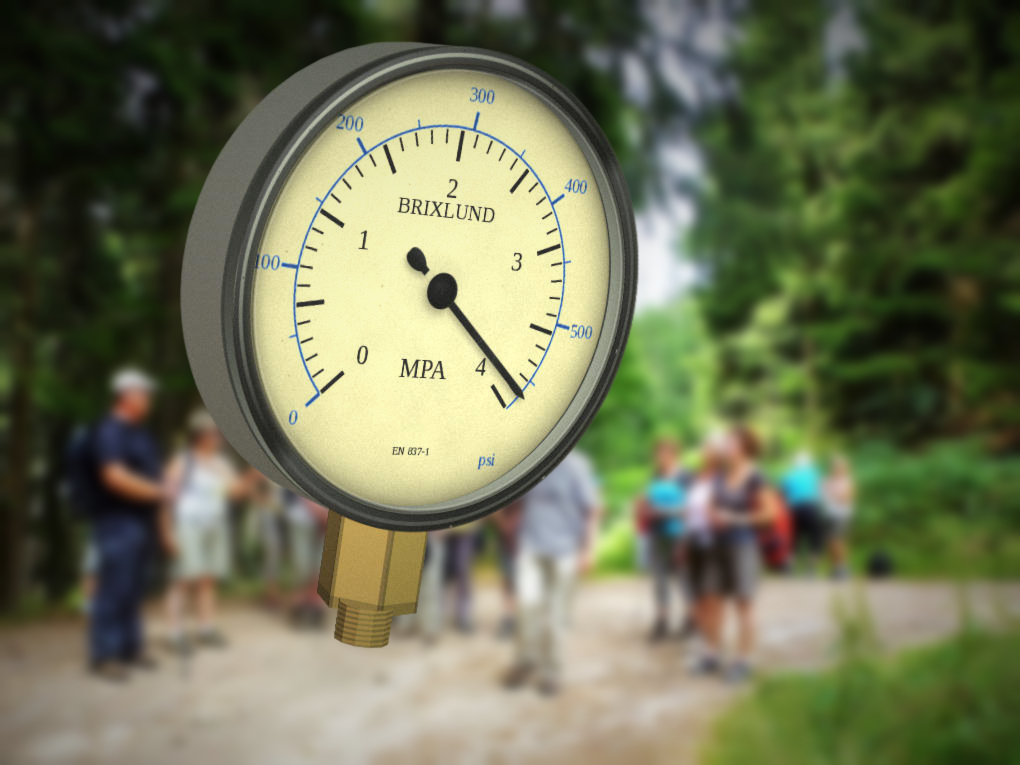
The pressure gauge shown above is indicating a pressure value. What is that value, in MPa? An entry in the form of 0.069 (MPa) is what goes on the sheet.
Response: 3.9 (MPa)
